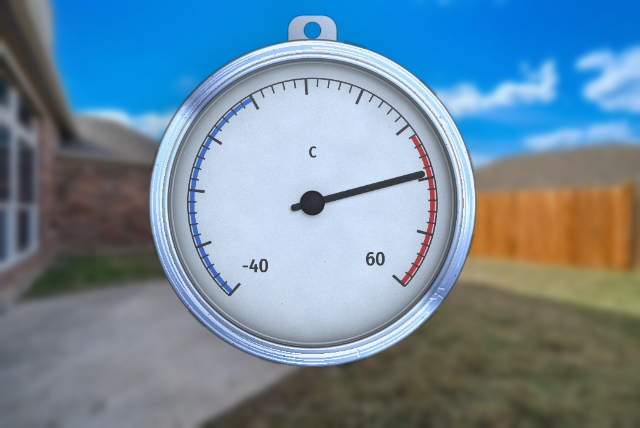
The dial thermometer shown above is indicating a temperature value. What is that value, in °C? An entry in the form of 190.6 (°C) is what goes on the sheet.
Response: 39 (°C)
